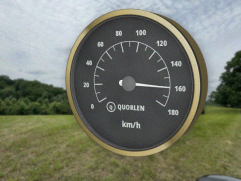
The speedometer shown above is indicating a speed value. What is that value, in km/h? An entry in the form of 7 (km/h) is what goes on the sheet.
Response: 160 (km/h)
